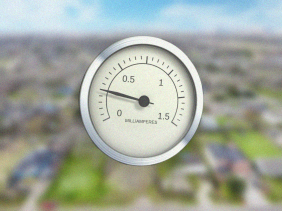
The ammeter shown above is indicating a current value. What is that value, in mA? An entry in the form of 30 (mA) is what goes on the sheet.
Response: 0.25 (mA)
